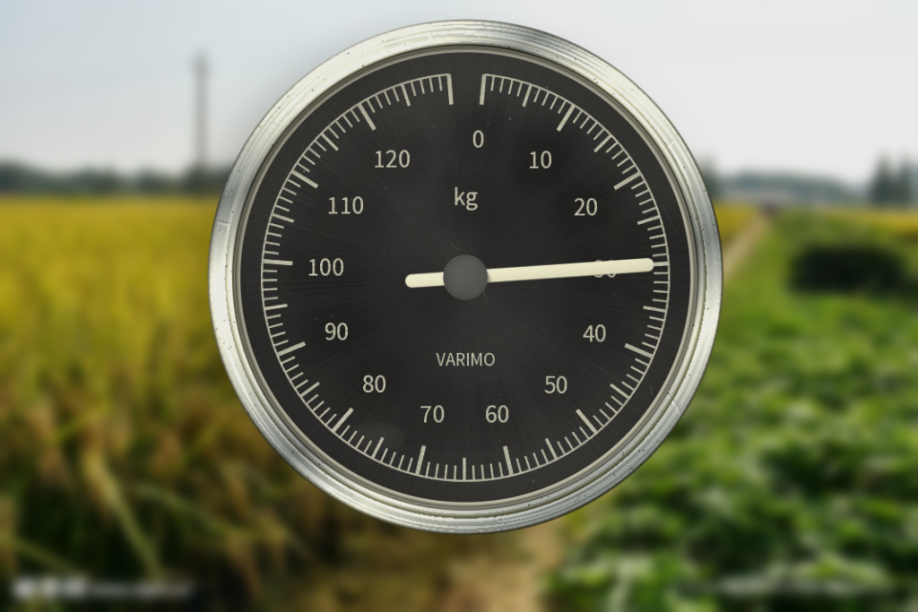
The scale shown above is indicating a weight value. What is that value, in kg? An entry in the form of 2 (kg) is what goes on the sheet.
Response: 30 (kg)
